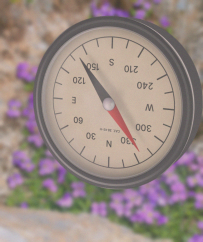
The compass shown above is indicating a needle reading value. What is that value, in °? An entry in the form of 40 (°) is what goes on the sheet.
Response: 322.5 (°)
